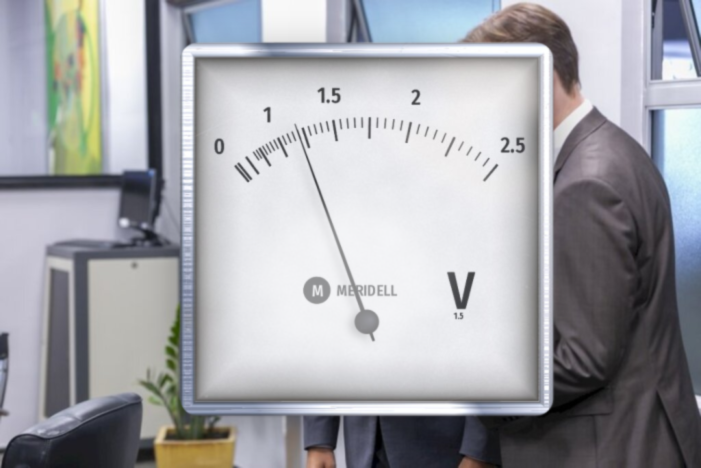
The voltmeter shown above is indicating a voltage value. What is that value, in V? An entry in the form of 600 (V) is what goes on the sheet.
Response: 1.2 (V)
